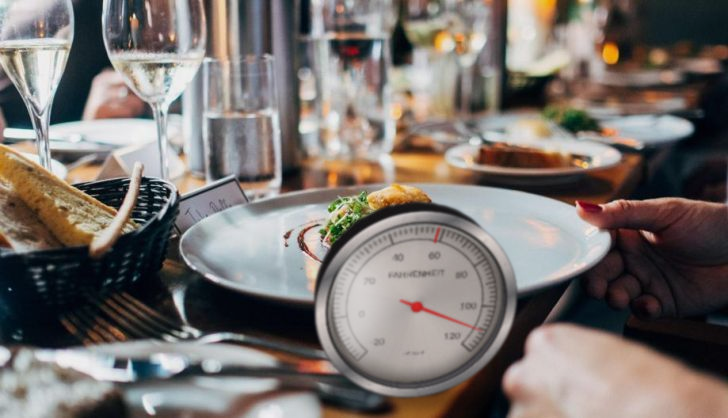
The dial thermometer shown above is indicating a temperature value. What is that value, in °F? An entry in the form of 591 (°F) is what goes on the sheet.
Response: 110 (°F)
